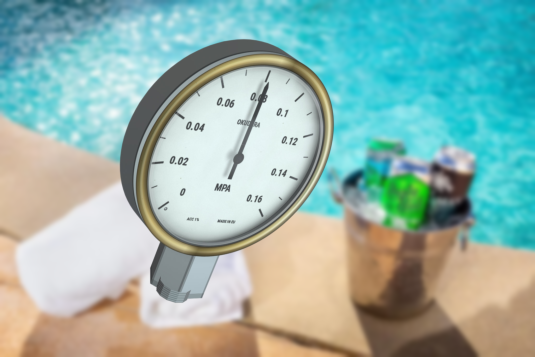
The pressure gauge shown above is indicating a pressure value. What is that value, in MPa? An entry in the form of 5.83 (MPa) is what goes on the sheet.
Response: 0.08 (MPa)
